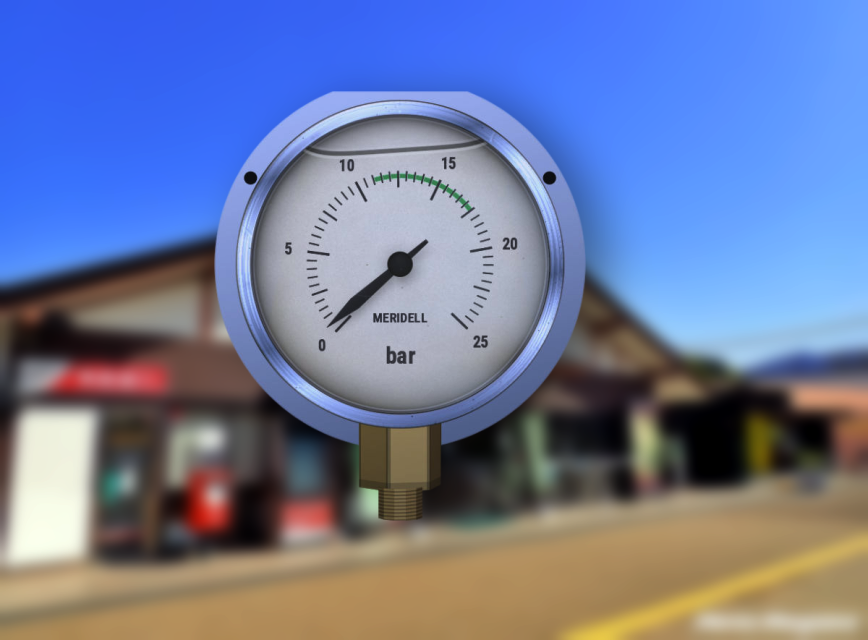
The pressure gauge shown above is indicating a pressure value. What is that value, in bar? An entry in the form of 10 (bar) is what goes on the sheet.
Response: 0.5 (bar)
